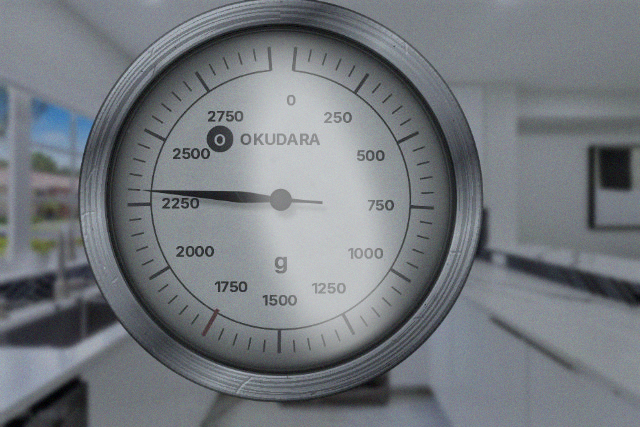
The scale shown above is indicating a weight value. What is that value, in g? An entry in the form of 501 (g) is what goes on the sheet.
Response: 2300 (g)
